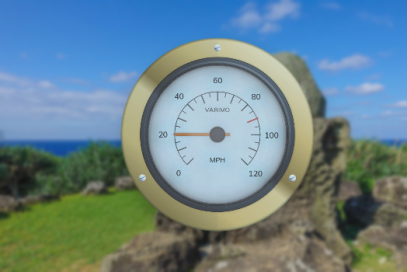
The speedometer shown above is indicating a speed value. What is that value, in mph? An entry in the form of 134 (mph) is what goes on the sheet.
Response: 20 (mph)
